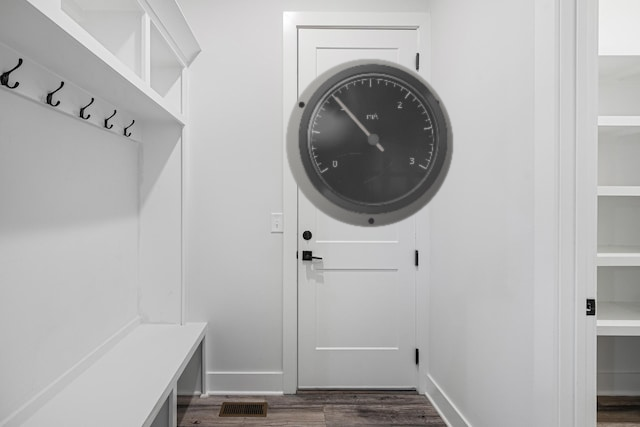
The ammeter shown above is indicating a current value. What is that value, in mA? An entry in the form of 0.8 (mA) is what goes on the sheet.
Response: 1 (mA)
